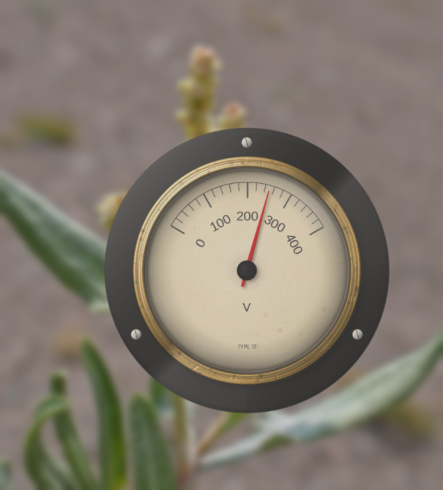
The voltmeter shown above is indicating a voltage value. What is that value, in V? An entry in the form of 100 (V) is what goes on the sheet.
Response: 250 (V)
